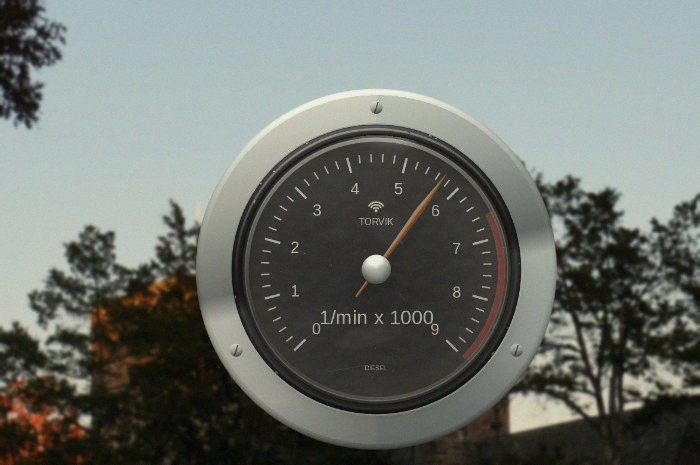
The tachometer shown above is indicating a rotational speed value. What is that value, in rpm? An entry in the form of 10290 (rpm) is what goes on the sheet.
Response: 5700 (rpm)
